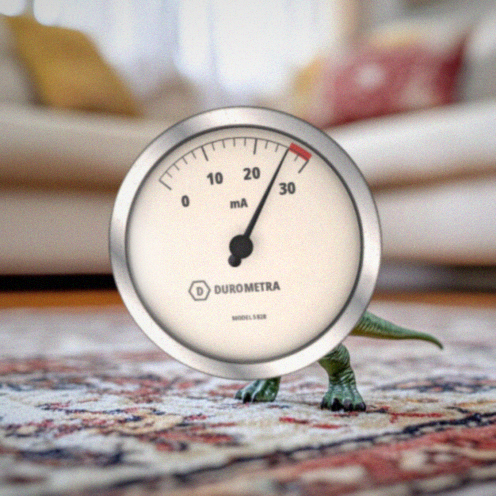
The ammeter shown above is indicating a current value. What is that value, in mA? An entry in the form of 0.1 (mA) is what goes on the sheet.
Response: 26 (mA)
